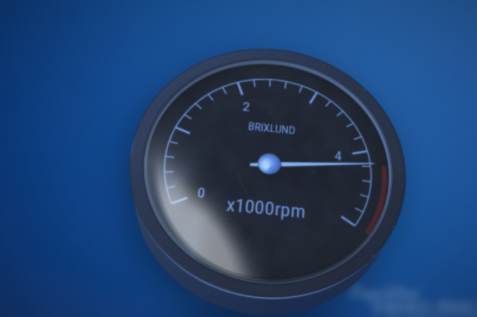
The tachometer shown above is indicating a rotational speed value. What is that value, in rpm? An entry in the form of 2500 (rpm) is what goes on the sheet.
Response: 4200 (rpm)
